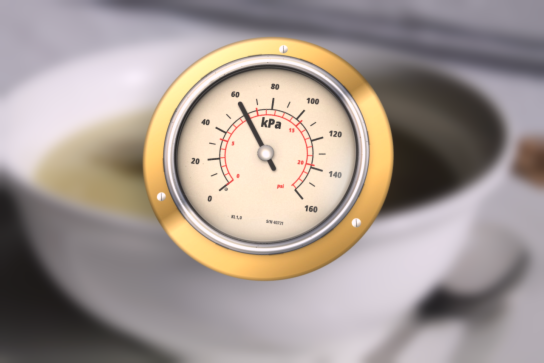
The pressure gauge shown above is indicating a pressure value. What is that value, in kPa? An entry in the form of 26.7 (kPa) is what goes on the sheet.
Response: 60 (kPa)
